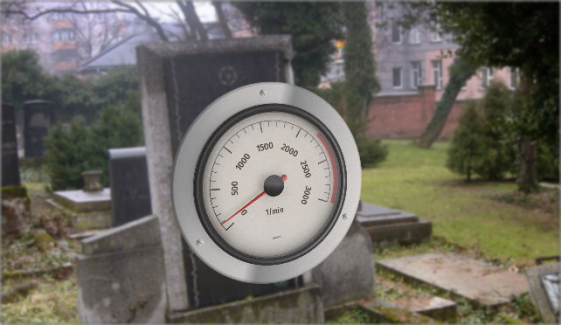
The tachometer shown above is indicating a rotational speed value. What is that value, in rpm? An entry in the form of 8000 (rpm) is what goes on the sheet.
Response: 100 (rpm)
